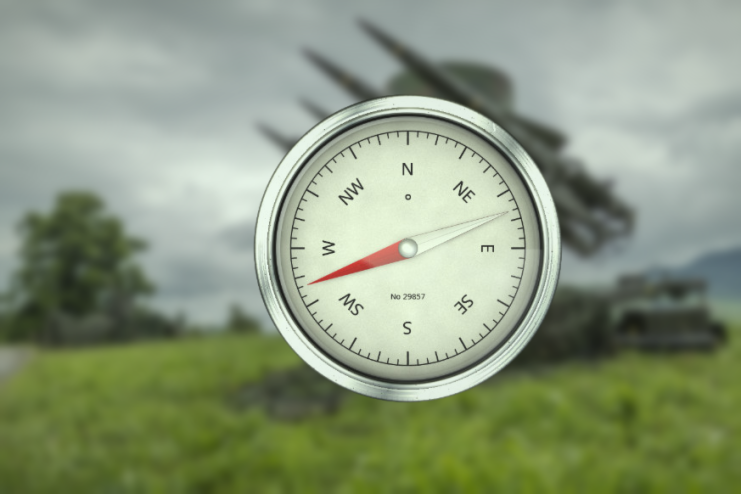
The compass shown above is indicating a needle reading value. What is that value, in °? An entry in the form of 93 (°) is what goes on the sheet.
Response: 250 (°)
